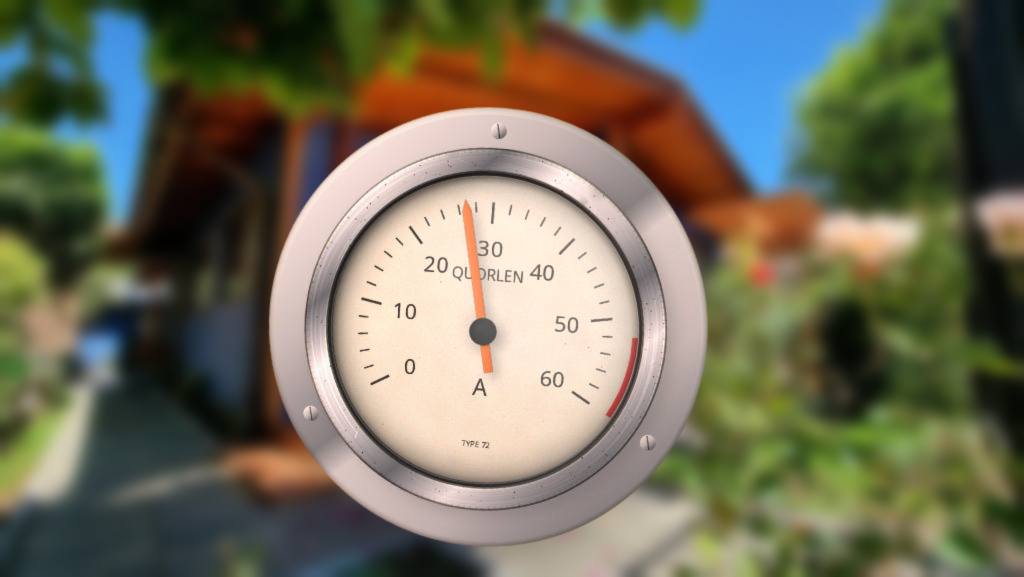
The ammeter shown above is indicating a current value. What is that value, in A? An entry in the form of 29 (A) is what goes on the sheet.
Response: 27 (A)
